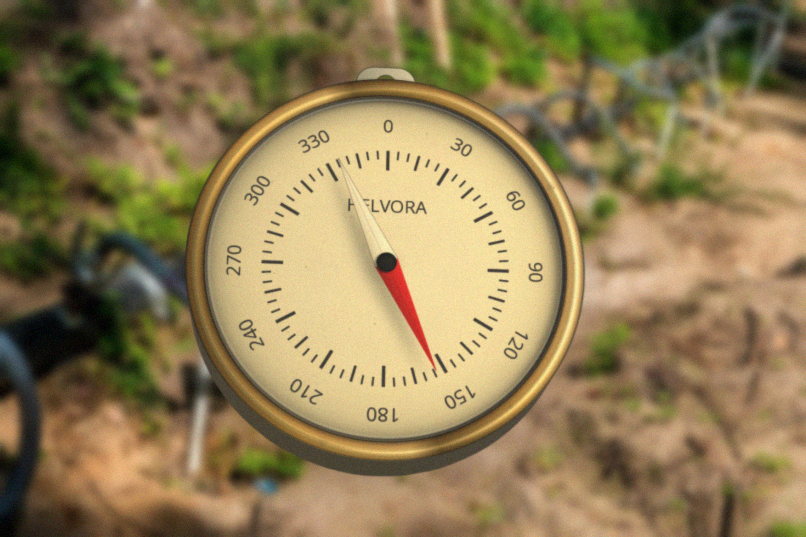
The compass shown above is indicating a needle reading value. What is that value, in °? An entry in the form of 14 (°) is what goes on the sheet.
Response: 155 (°)
